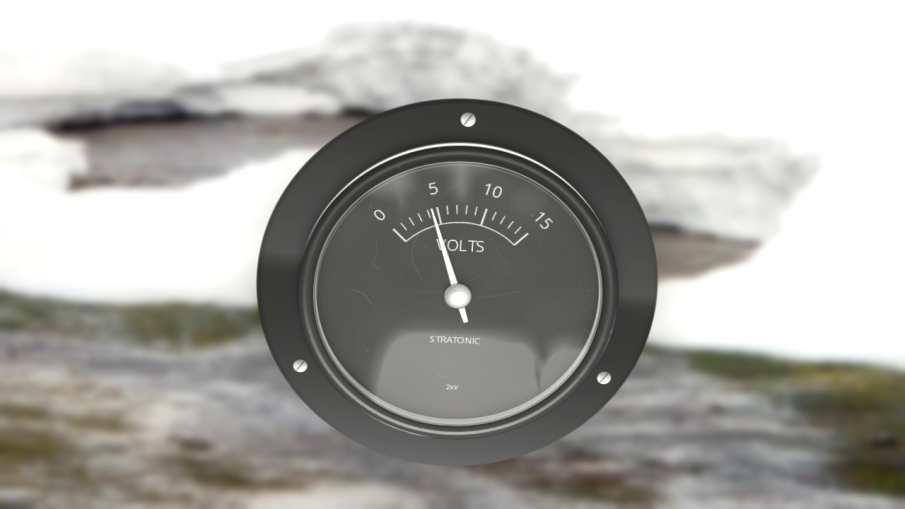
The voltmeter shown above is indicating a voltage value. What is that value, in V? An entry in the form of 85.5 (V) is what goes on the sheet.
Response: 4.5 (V)
